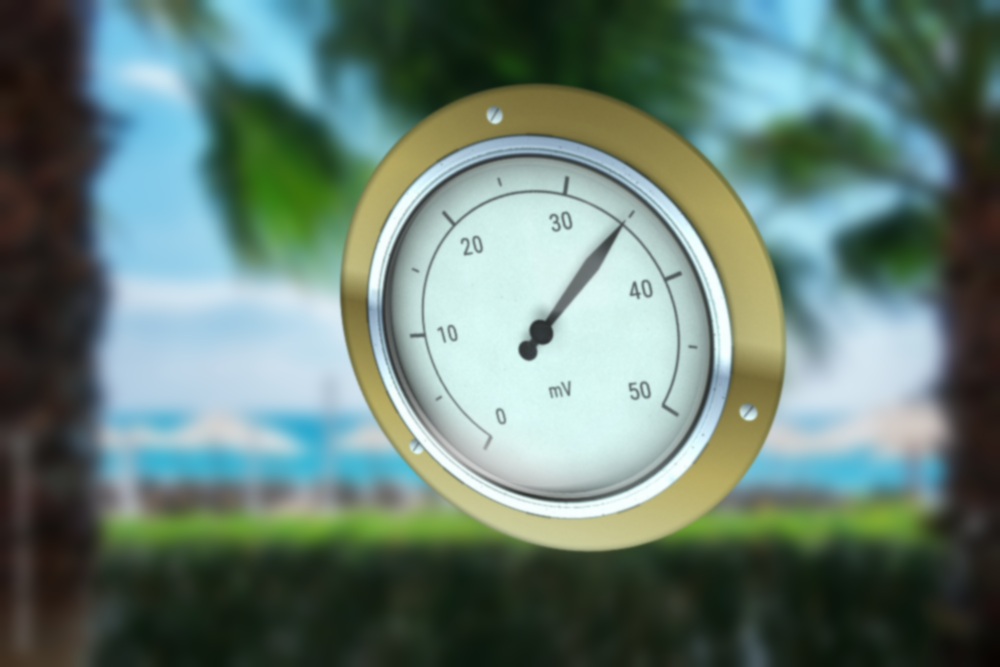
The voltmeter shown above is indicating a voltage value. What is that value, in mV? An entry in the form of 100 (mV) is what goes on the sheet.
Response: 35 (mV)
